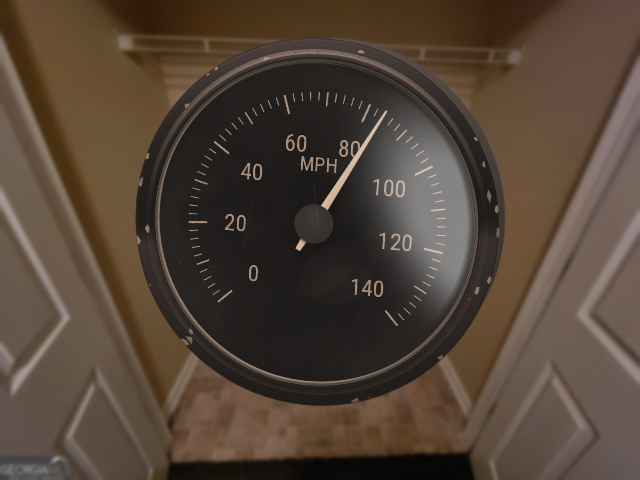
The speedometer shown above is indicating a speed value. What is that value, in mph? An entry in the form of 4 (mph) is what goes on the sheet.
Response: 84 (mph)
